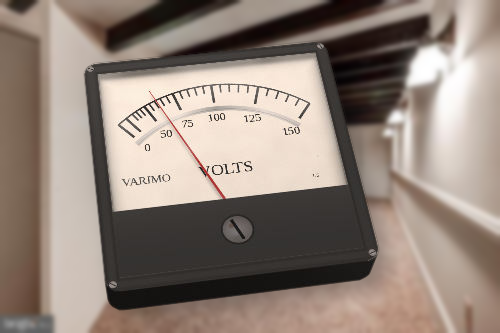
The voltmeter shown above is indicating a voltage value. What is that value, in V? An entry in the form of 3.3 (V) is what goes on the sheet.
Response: 60 (V)
